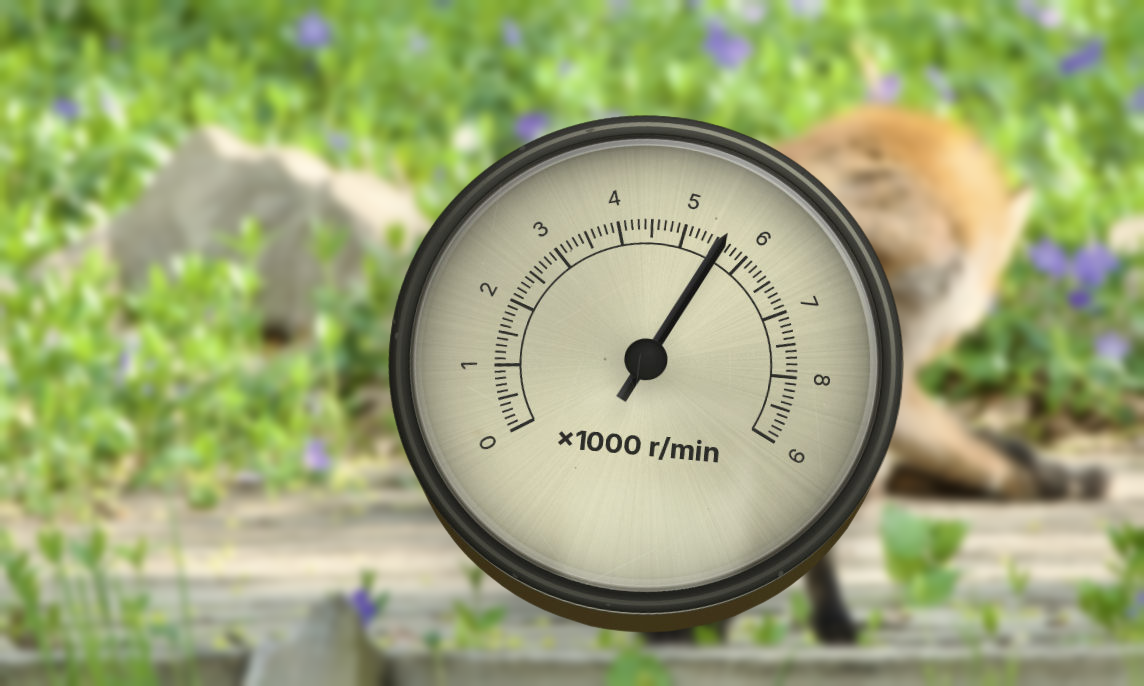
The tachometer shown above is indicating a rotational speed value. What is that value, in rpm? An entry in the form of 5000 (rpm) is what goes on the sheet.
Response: 5600 (rpm)
